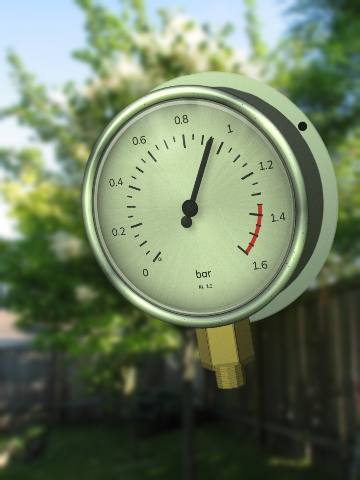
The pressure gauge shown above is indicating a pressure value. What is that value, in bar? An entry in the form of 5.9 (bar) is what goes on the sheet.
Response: 0.95 (bar)
